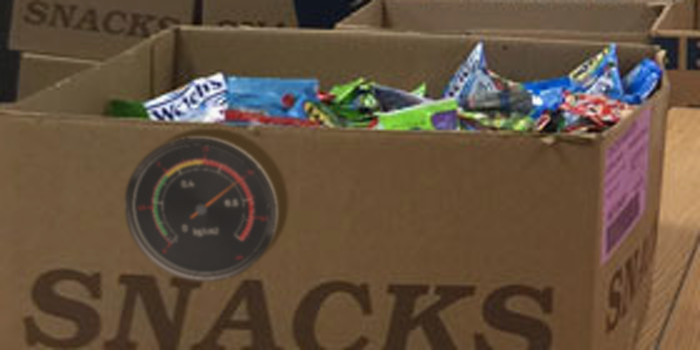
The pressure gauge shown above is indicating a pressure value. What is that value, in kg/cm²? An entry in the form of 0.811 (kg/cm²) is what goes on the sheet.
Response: 0.7 (kg/cm²)
